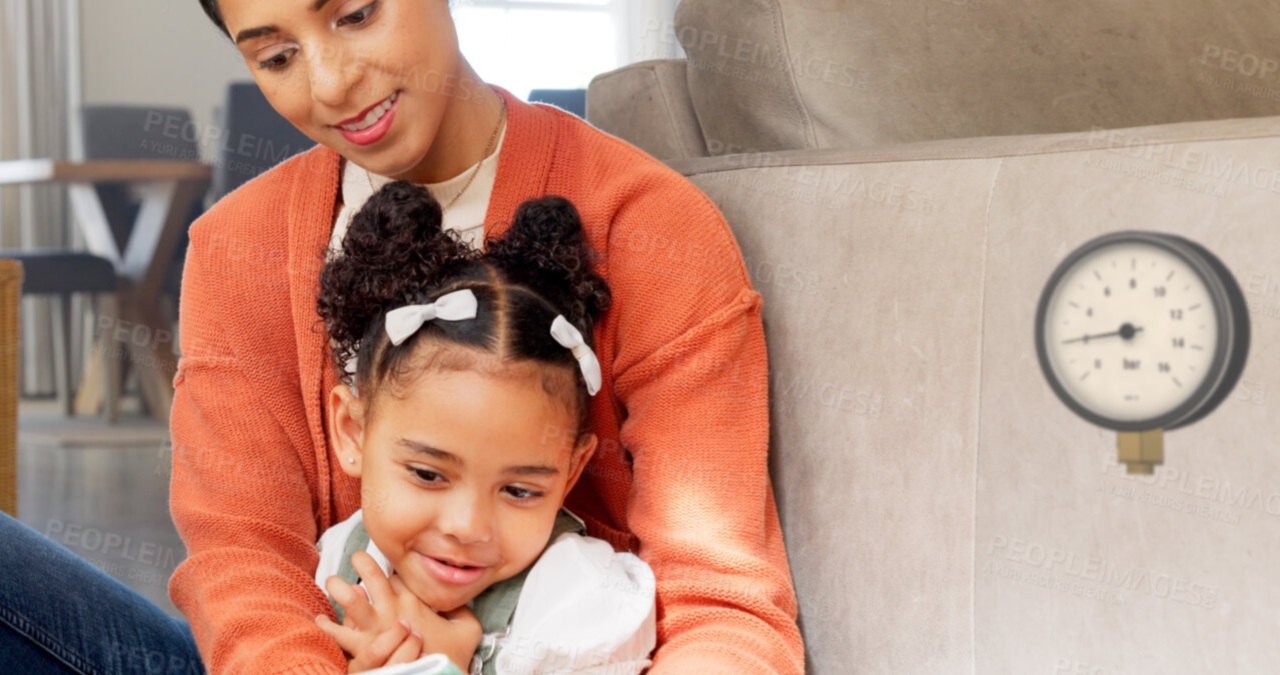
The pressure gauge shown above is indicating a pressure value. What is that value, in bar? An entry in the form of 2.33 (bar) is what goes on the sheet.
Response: 2 (bar)
